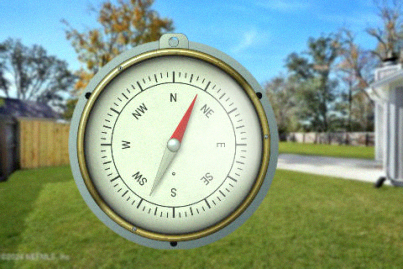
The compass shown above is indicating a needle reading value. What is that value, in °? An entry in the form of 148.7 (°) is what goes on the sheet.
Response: 25 (°)
